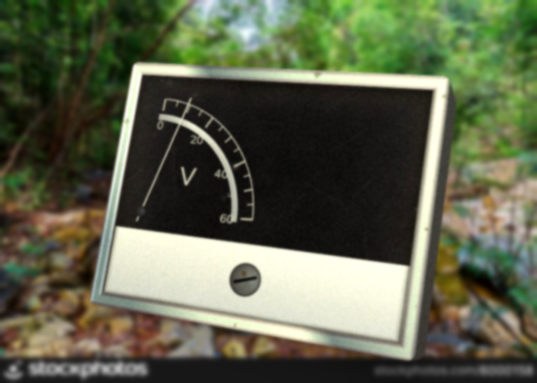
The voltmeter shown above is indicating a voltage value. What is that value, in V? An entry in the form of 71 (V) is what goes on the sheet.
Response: 10 (V)
